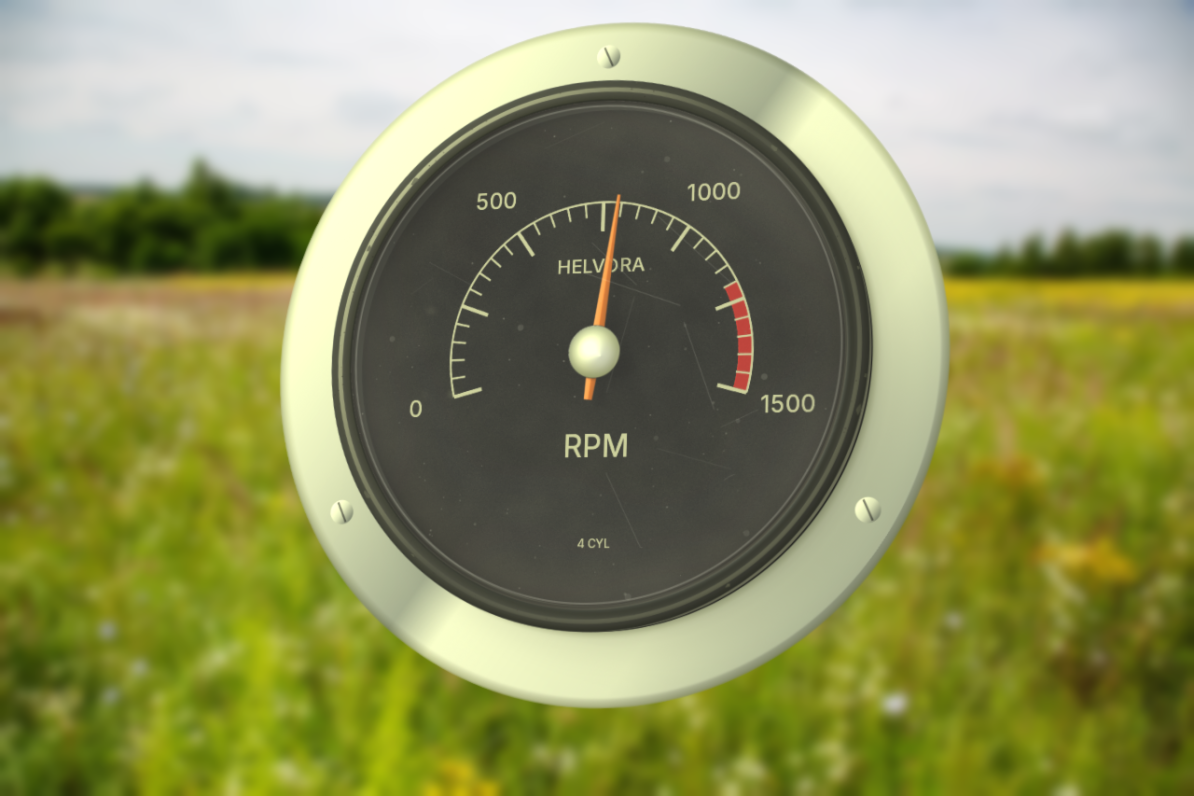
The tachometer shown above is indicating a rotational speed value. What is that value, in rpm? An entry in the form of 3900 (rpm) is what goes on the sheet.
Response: 800 (rpm)
